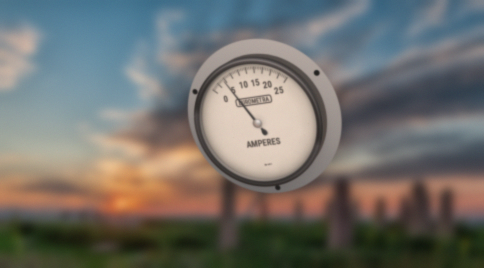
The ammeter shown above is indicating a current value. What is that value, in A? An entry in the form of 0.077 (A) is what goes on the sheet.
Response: 5 (A)
